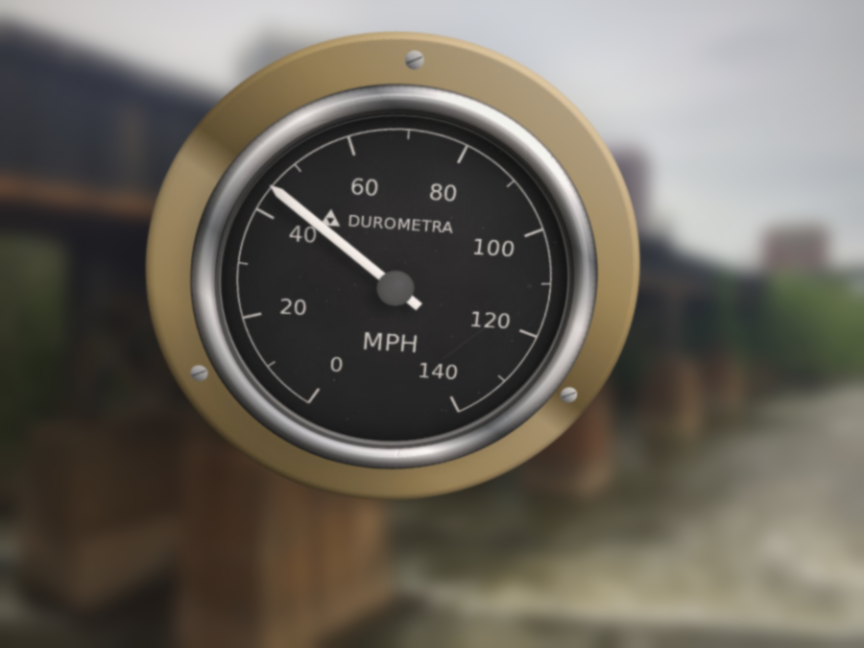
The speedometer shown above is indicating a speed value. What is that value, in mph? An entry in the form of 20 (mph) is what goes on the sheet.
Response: 45 (mph)
